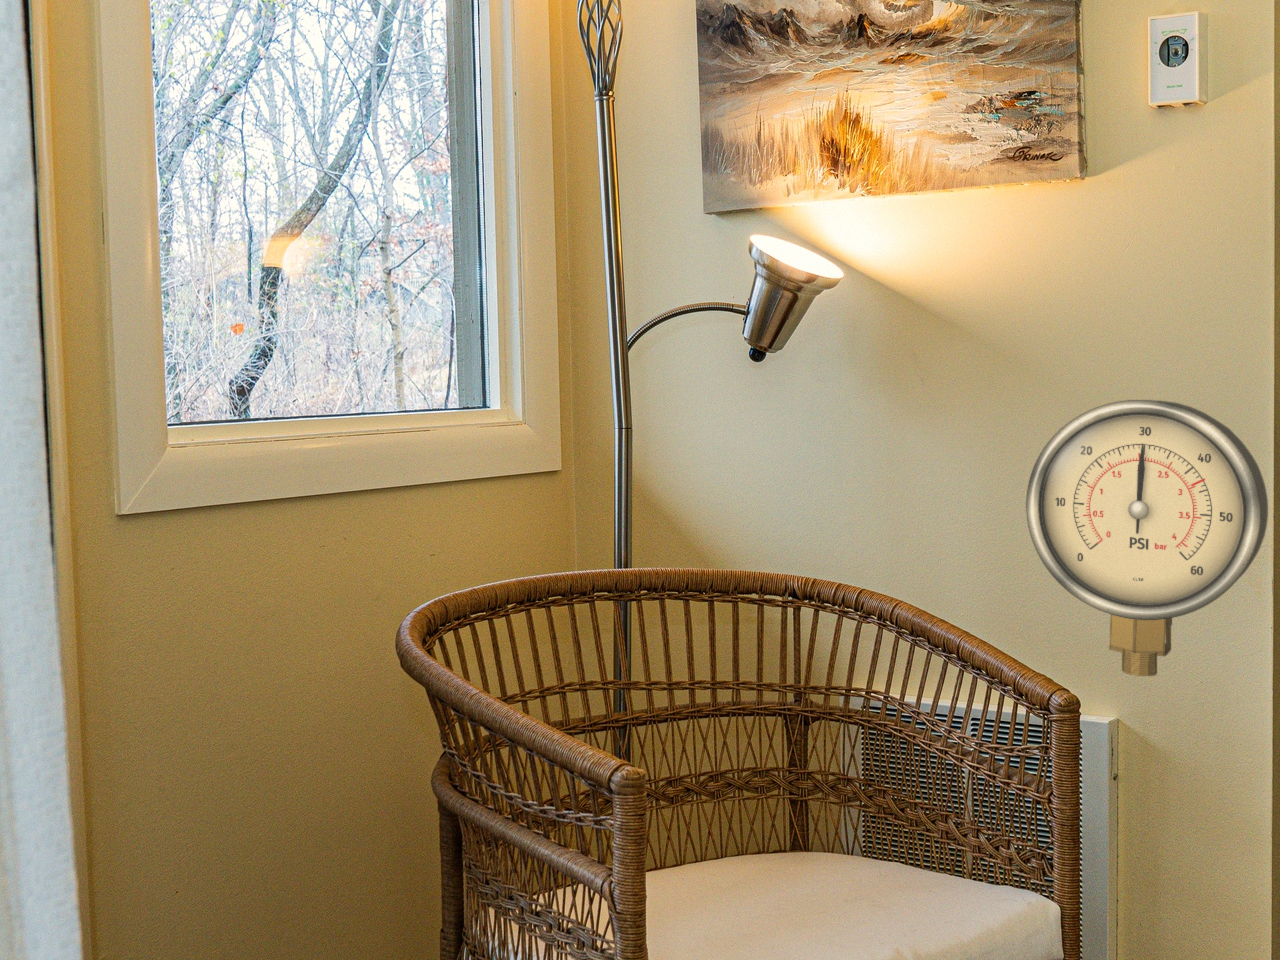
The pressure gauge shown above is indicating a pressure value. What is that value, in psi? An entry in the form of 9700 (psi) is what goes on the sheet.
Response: 30 (psi)
